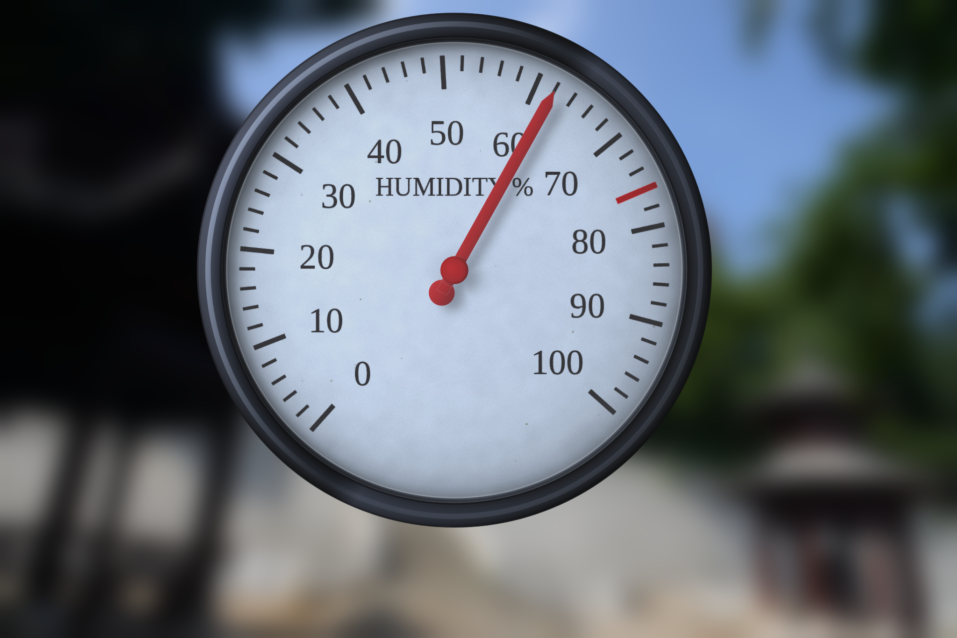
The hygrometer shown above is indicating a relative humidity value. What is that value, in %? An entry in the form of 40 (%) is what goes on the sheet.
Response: 62 (%)
